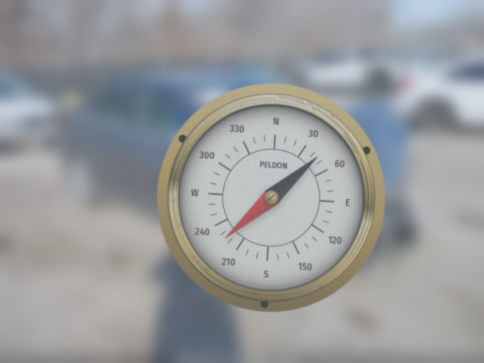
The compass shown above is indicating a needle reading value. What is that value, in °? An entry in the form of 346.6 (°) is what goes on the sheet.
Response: 225 (°)
